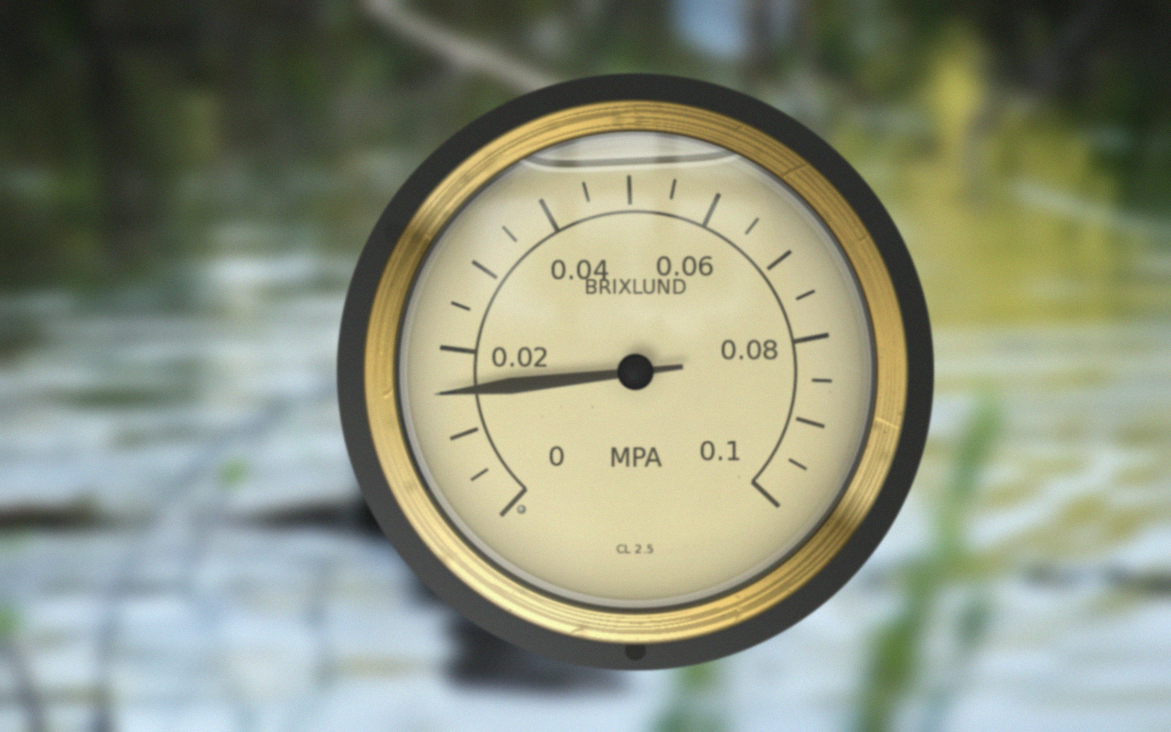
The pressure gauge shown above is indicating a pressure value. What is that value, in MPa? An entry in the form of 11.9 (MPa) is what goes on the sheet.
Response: 0.015 (MPa)
